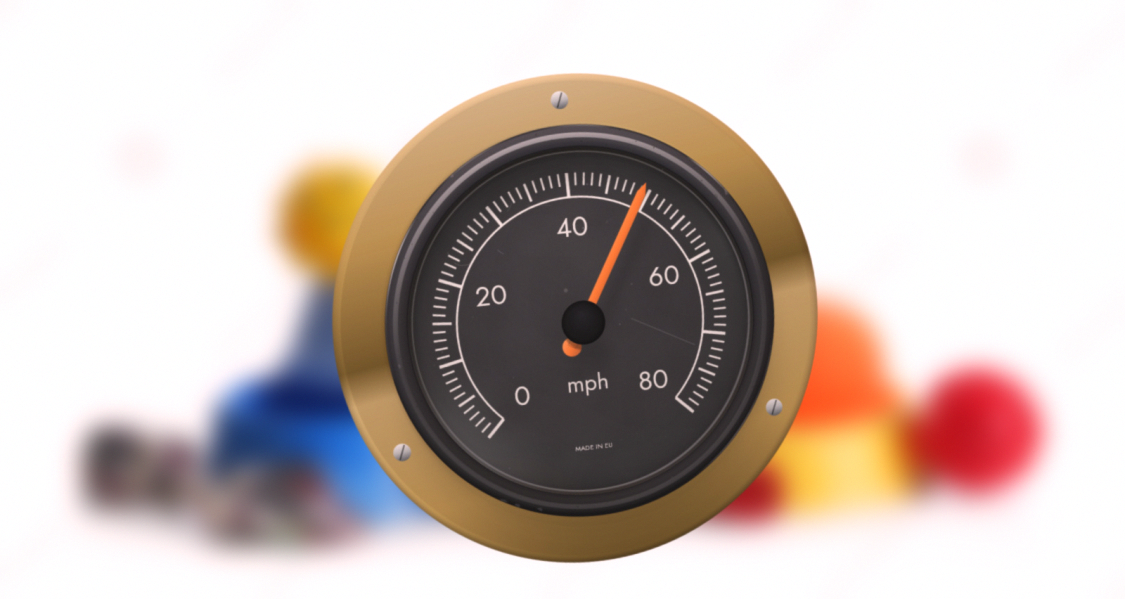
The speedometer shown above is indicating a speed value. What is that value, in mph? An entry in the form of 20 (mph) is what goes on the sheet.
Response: 49 (mph)
